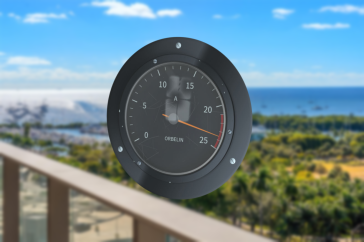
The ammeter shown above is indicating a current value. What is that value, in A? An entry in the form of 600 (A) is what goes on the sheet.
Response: 23.5 (A)
